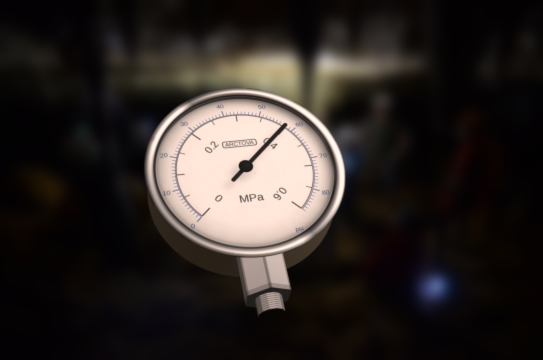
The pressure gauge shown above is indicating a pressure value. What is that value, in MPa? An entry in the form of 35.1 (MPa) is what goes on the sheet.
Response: 0.4 (MPa)
